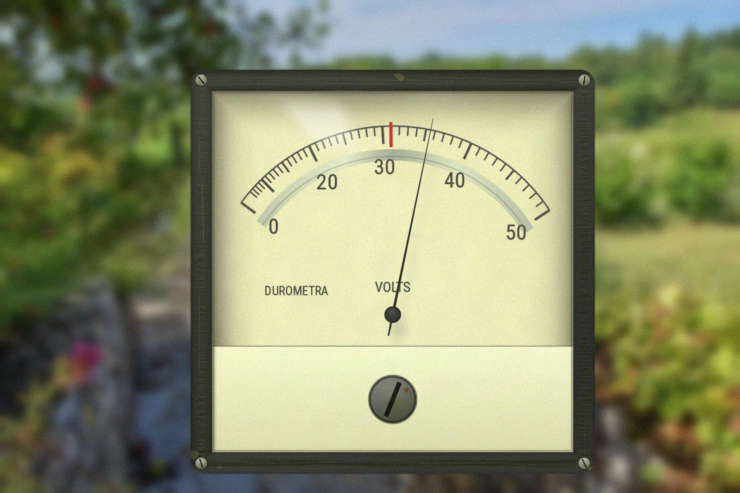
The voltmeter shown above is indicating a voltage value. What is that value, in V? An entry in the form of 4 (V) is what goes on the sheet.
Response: 35.5 (V)
